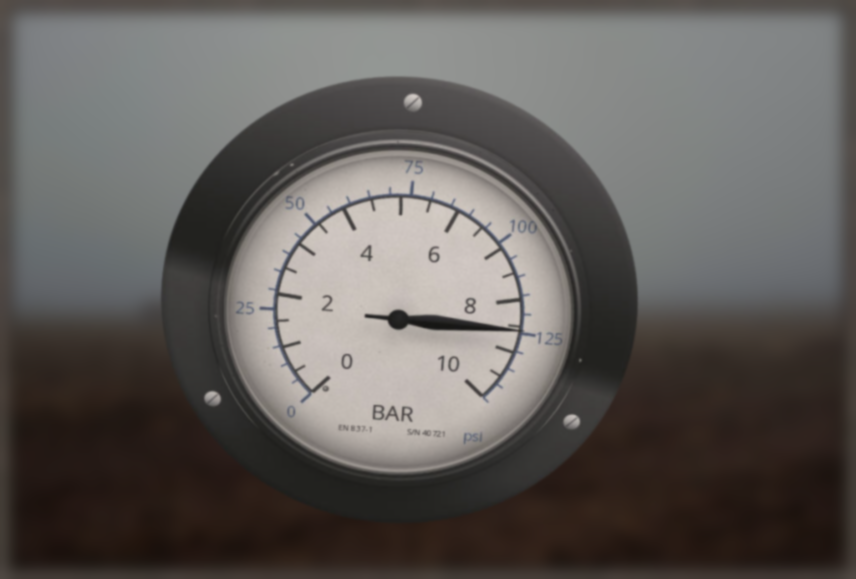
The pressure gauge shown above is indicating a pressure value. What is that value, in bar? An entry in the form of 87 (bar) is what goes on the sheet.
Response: 8.5 (bar)
